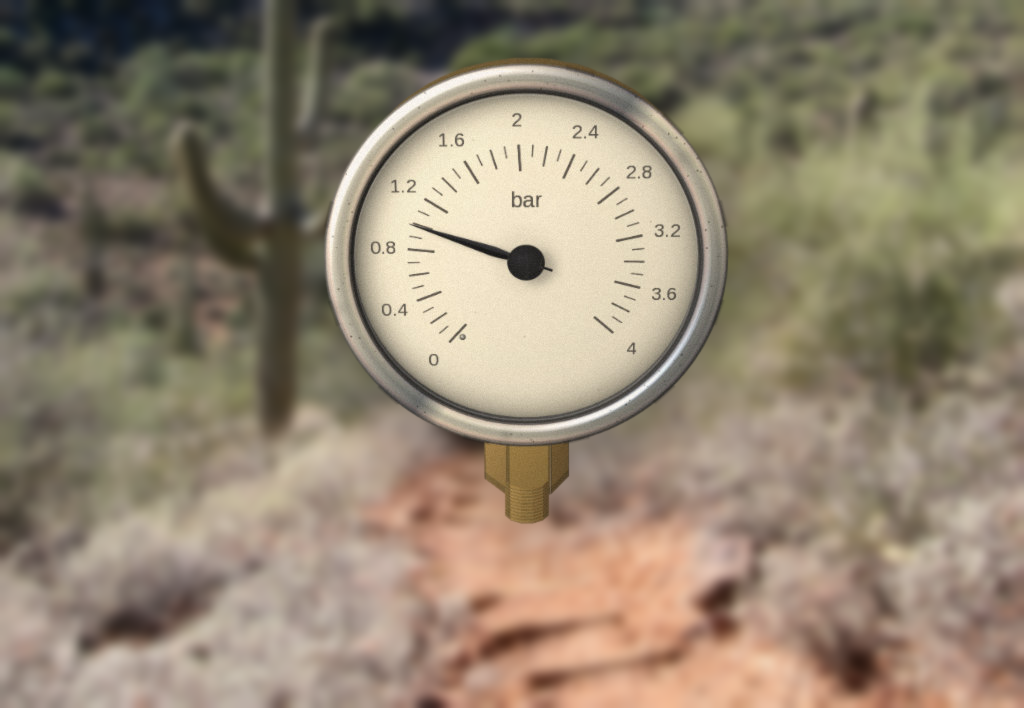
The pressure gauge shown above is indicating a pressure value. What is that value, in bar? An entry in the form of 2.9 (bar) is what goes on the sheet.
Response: 1 (bar)
